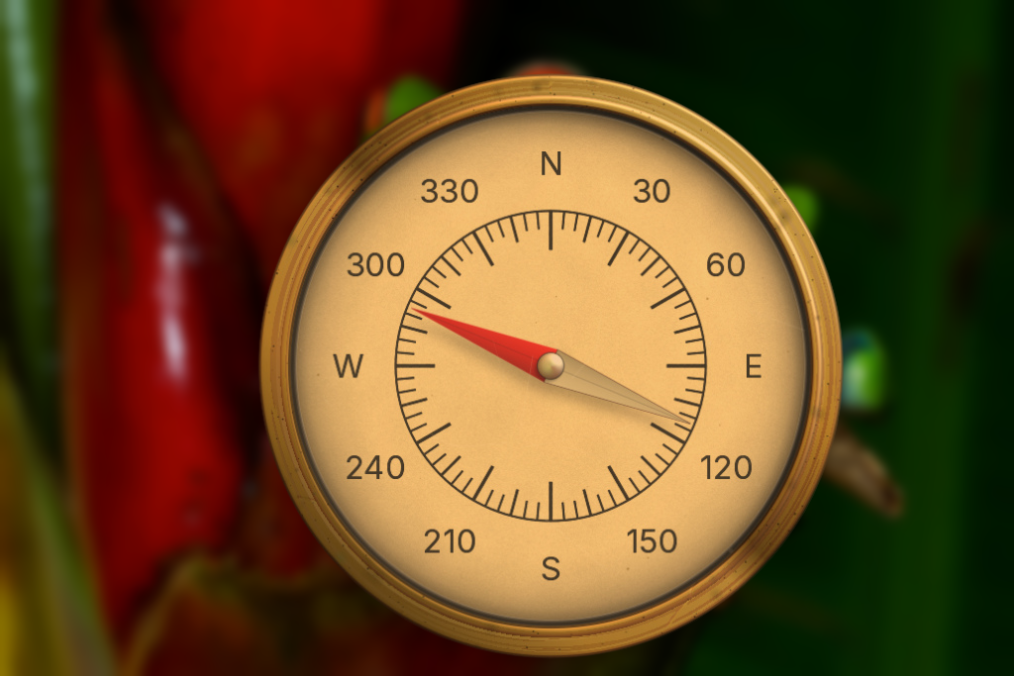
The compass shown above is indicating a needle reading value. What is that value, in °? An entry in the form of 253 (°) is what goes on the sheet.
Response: 292.5 (°)
